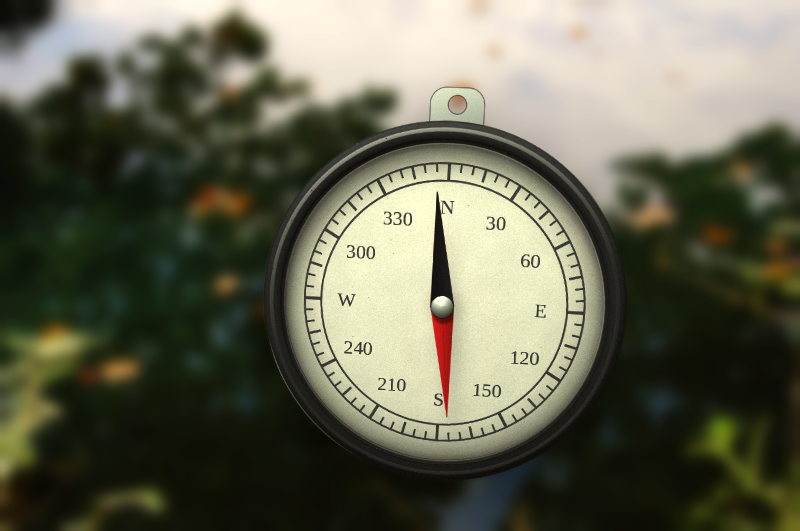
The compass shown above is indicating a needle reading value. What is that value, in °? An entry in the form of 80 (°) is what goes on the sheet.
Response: 175 (°)
